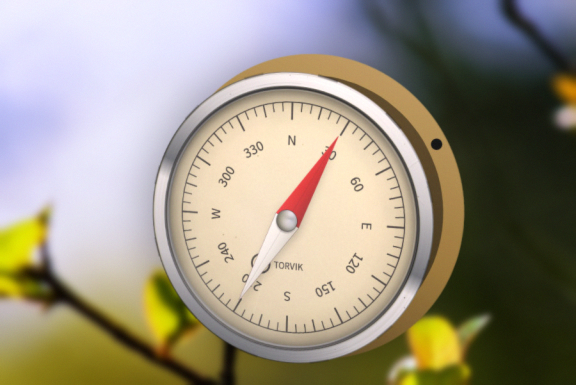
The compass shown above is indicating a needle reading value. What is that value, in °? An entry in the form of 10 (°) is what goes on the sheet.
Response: 30 (°)
